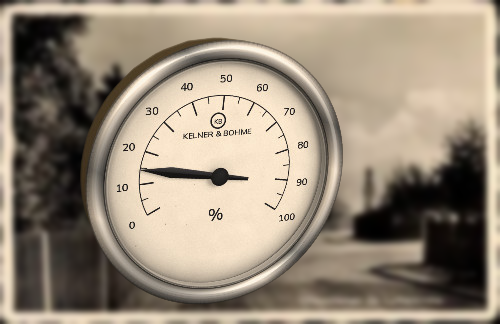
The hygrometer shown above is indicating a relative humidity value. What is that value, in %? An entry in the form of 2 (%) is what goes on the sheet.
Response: 15 (%)
